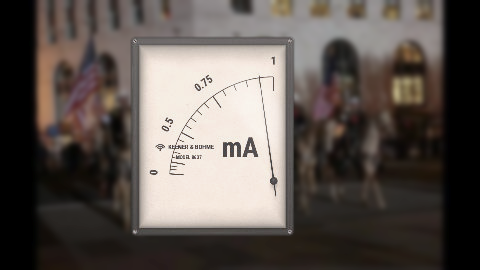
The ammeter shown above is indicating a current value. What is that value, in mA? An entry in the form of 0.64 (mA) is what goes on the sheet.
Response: 0.95 (mA)
